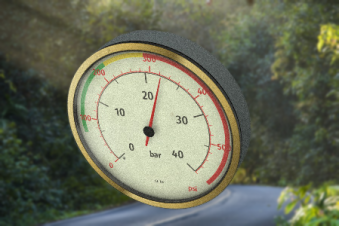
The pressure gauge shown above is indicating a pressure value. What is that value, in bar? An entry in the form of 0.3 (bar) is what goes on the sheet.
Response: 22.5 (bar)
